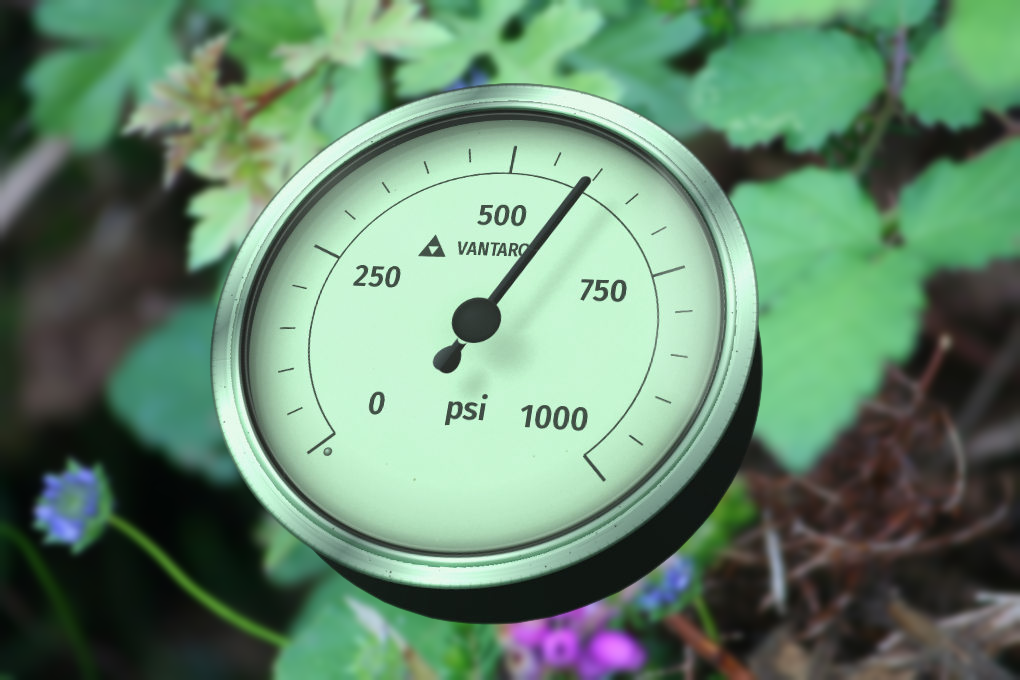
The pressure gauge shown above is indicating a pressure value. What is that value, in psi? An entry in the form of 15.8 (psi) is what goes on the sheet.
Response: 600 (psi)
